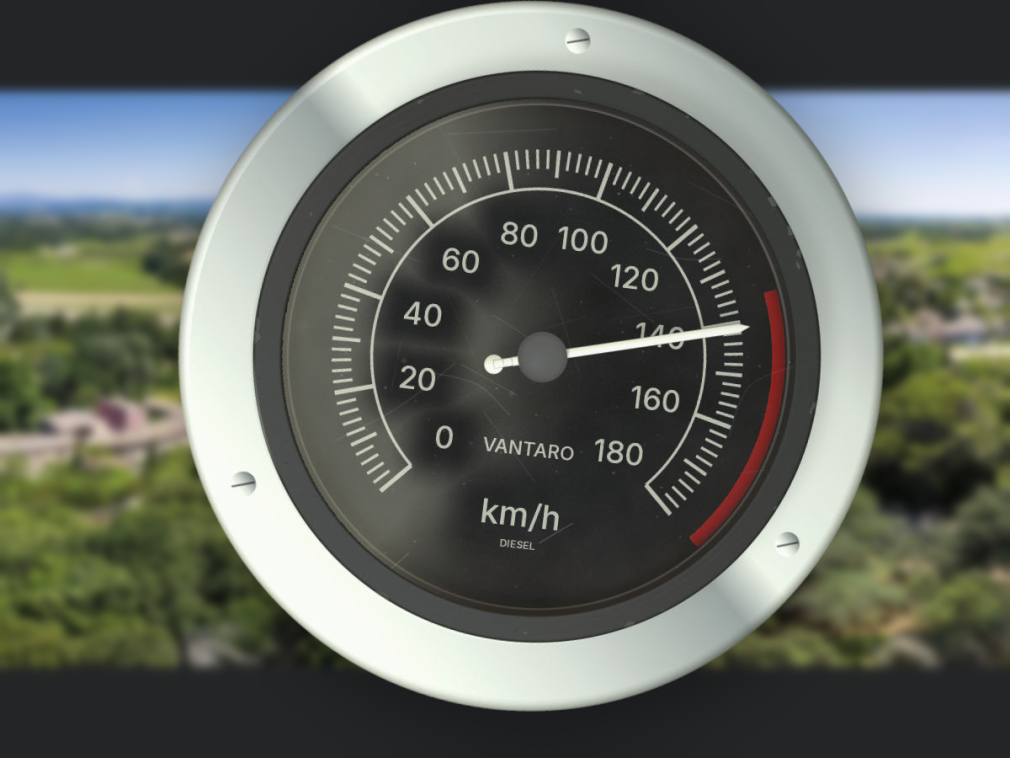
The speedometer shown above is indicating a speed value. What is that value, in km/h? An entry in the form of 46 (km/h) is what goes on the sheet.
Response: 141 (km/h)
